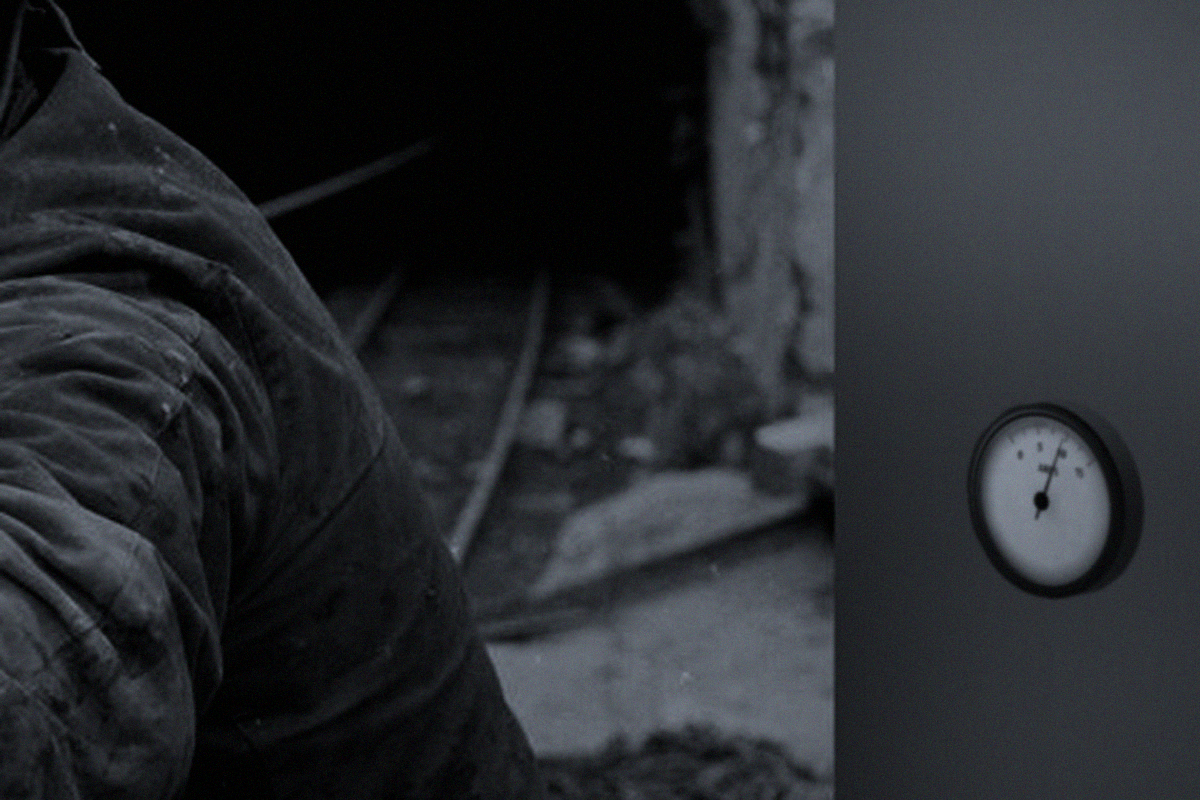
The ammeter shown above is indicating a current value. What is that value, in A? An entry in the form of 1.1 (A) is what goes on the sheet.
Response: 10 (A)
